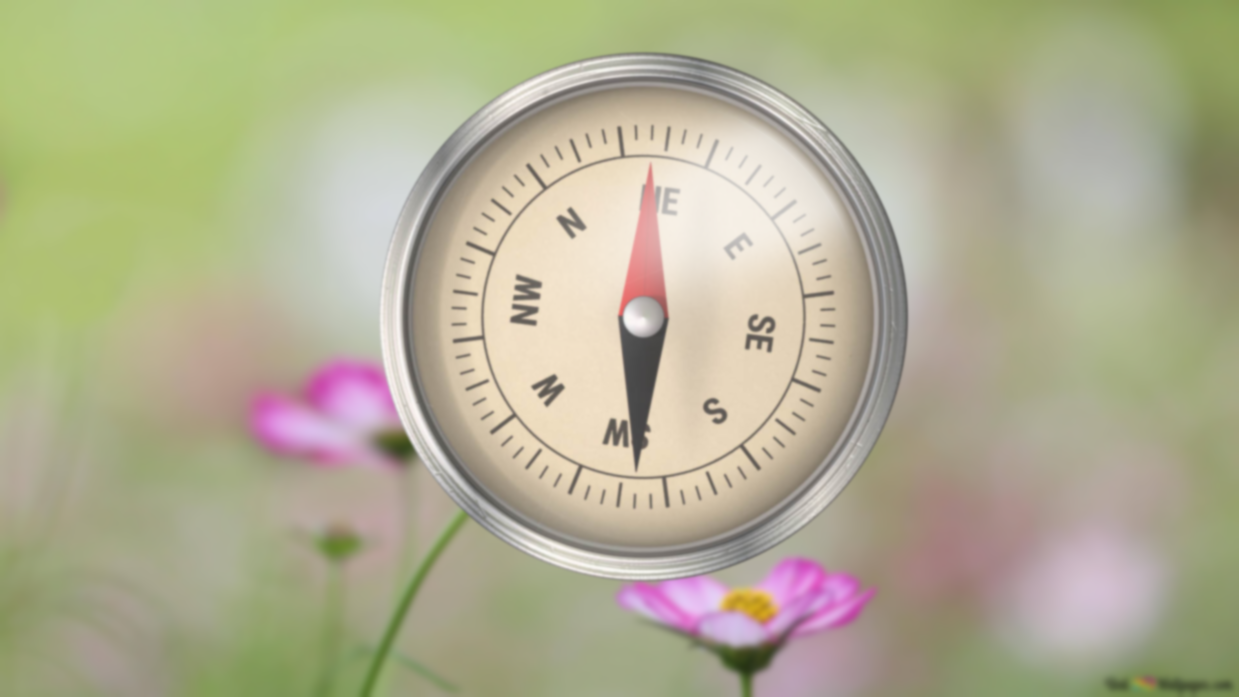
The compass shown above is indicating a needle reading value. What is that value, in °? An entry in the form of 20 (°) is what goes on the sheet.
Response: 40 (°)
